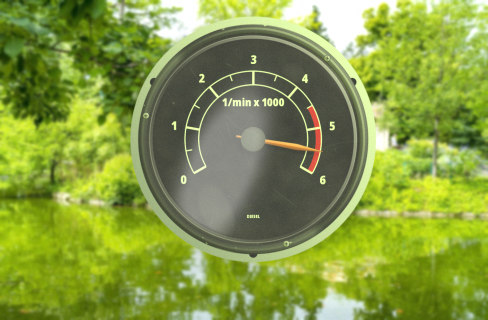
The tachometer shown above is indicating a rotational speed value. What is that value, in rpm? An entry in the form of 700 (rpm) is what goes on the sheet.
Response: 5500 (rpm)
